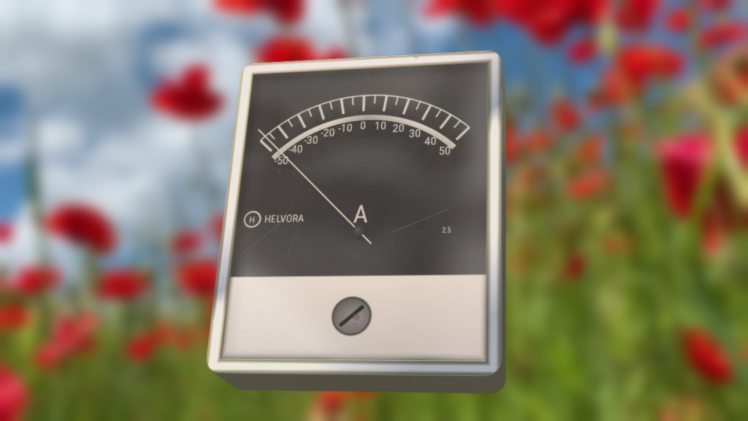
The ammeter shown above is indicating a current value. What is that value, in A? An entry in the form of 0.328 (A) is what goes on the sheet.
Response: -47.5 (A)
